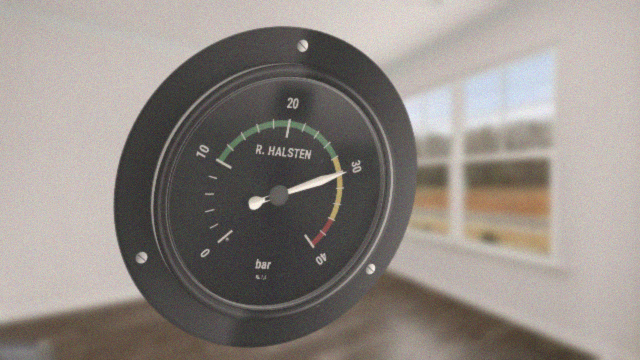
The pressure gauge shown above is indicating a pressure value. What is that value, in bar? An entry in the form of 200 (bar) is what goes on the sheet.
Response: 30 (bar)
